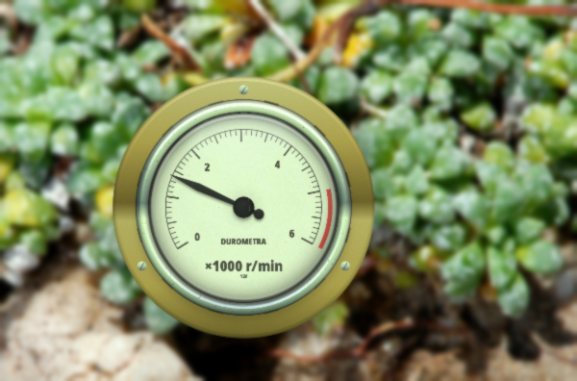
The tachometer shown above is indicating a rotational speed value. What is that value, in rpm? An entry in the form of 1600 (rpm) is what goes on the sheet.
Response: 1400 (rpm)
